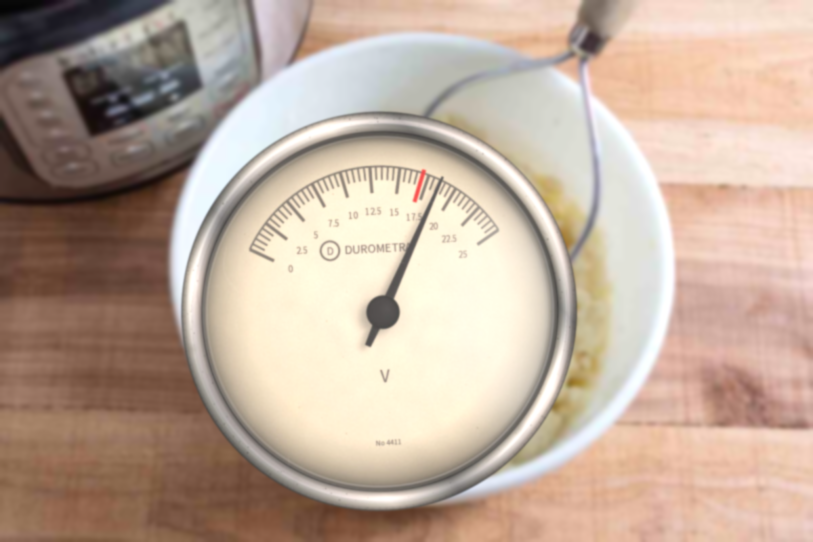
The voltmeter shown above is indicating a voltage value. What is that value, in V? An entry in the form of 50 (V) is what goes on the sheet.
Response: 18.5 (V)
